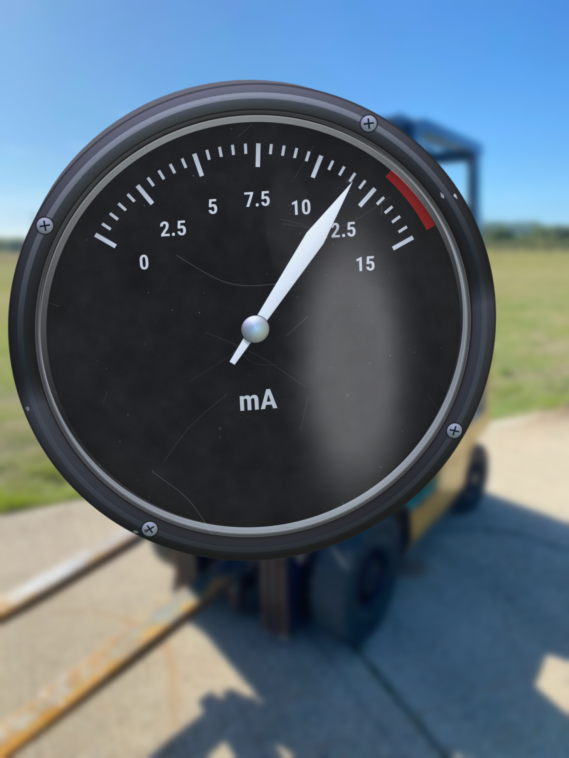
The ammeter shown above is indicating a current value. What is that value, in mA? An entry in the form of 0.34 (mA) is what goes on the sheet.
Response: 11.5 (mA)
